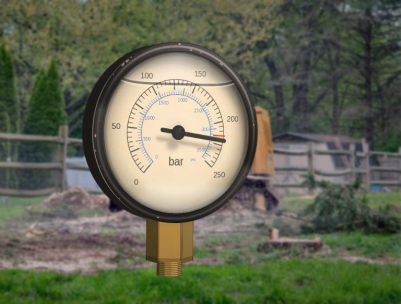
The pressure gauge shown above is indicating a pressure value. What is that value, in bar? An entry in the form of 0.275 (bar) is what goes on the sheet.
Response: 220 (bar)
